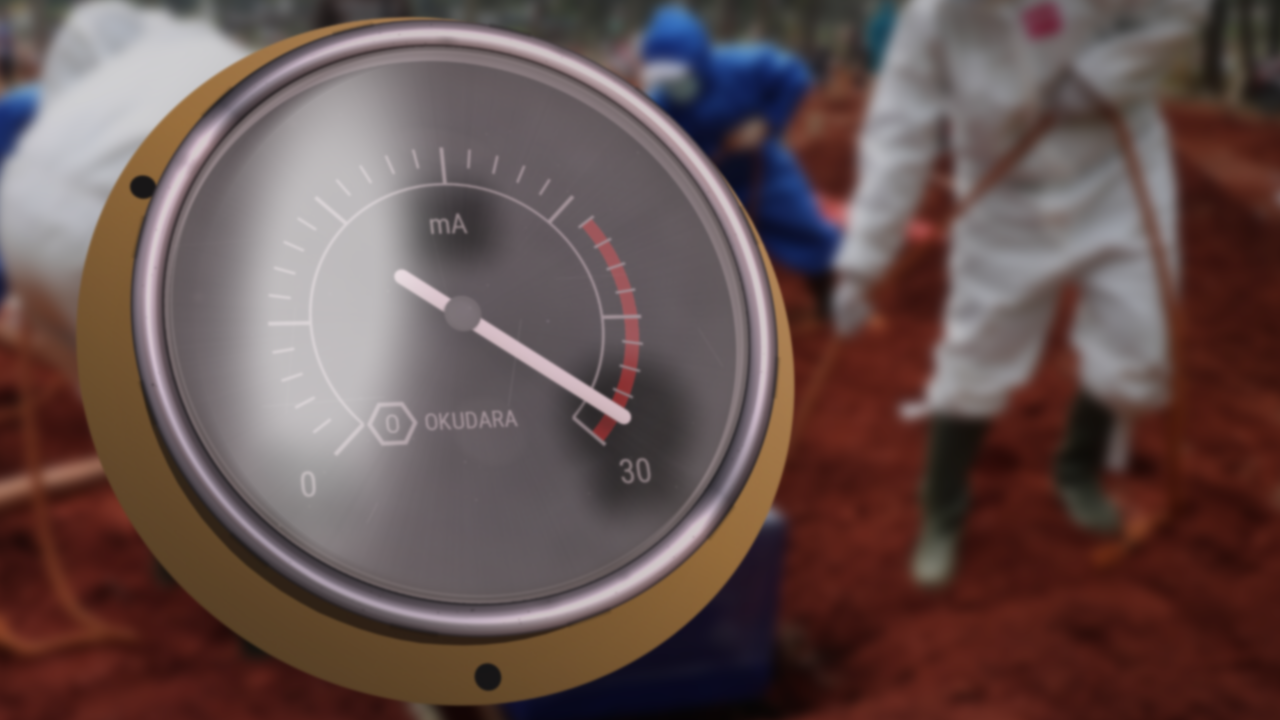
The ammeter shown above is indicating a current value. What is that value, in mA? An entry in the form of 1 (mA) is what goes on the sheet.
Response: 29 (mA)
